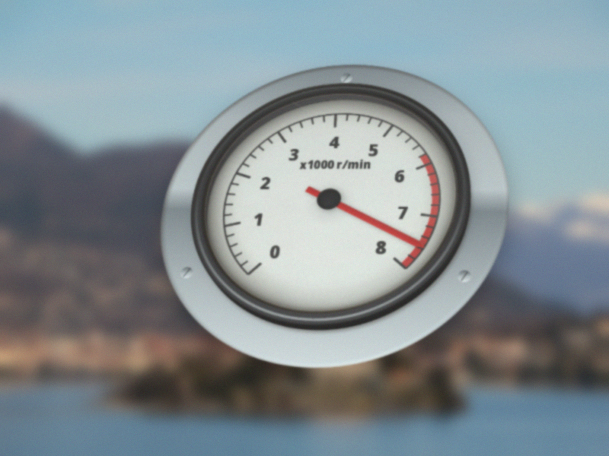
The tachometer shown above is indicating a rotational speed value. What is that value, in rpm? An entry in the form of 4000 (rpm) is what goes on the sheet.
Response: 7600 (rpm)
